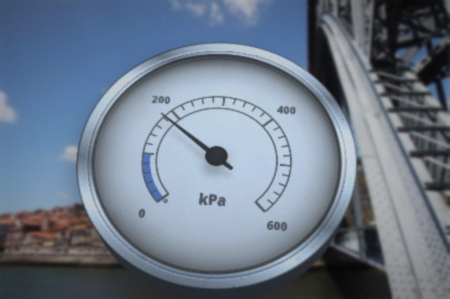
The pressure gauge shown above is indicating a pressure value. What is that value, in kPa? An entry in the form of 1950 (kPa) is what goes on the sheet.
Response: 180 (kPa)
